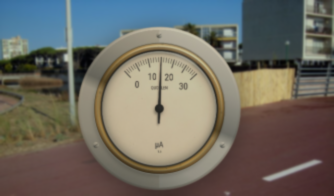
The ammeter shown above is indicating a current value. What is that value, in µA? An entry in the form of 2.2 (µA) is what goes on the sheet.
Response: 15 (µA)
